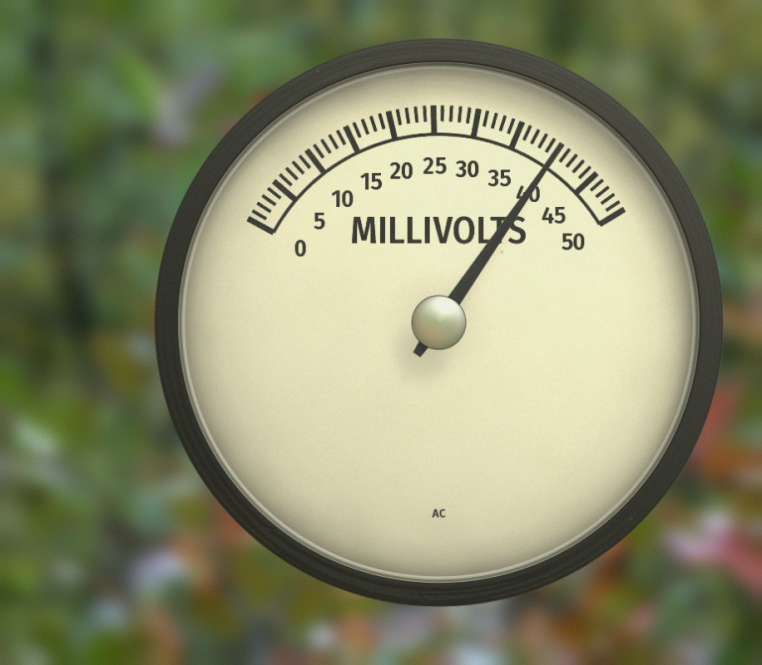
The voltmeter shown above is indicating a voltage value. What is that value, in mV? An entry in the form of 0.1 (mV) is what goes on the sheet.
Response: 40 (mV)
